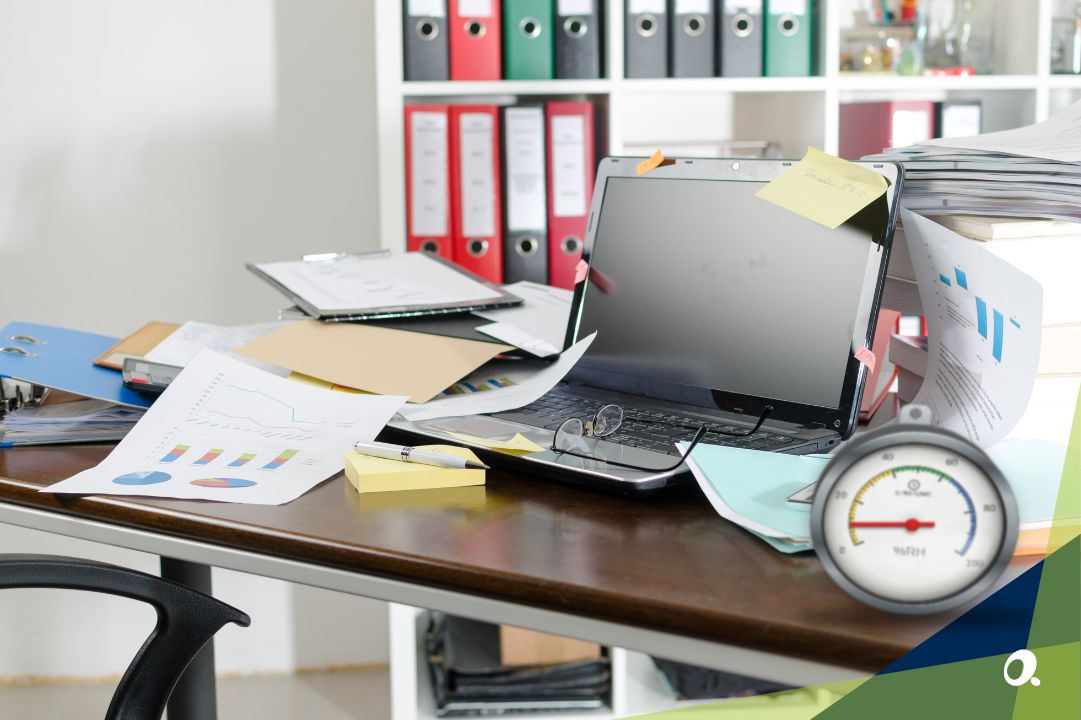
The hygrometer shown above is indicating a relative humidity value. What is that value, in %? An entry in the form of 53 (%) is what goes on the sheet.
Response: 10 (%)
